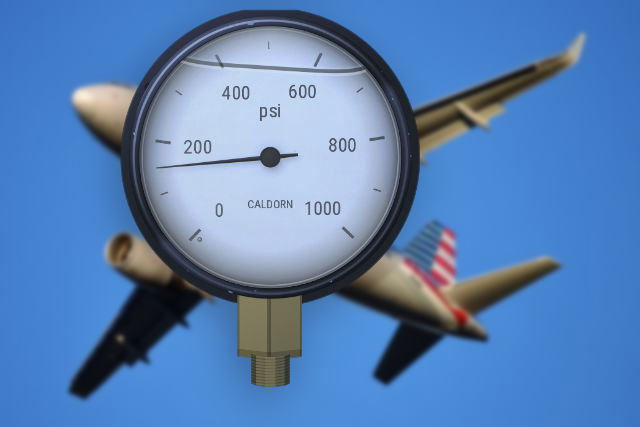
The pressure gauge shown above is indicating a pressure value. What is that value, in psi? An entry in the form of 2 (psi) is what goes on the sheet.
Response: 150 (psi)
